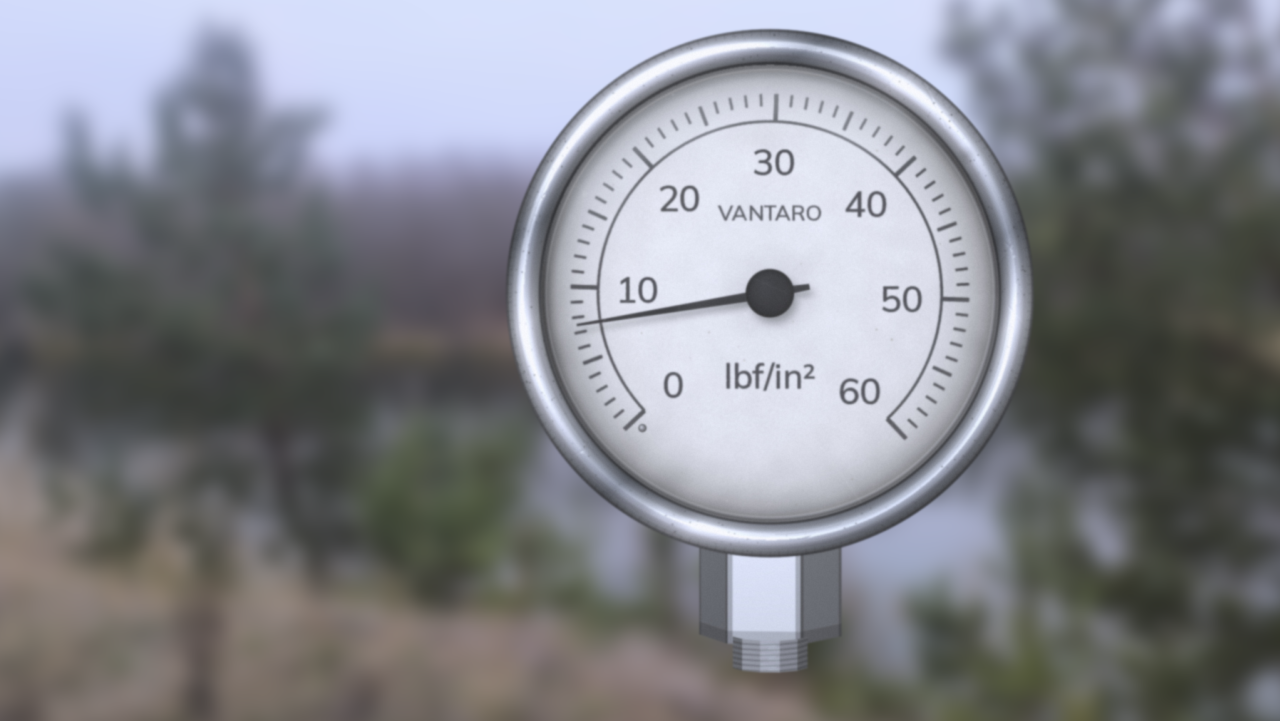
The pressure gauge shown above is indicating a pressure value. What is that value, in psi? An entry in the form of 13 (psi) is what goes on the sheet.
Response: 7.5 (psi)
